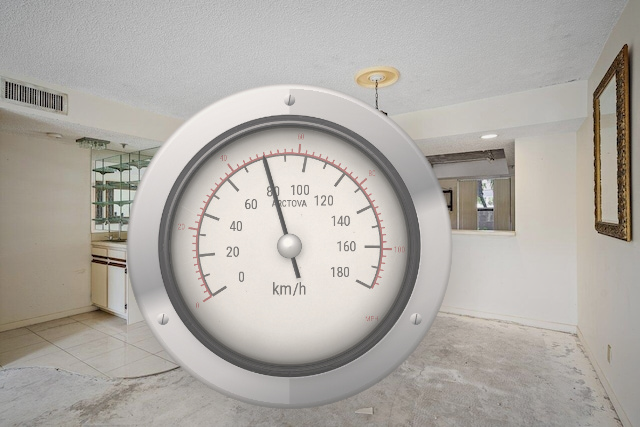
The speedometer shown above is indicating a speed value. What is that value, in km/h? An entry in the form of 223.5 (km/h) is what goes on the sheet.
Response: 80 (km/h)
